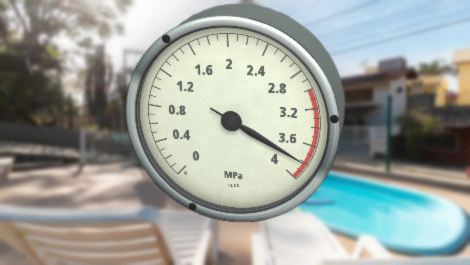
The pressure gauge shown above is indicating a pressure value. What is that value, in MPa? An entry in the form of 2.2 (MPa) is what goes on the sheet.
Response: 3.8 (MPa)
